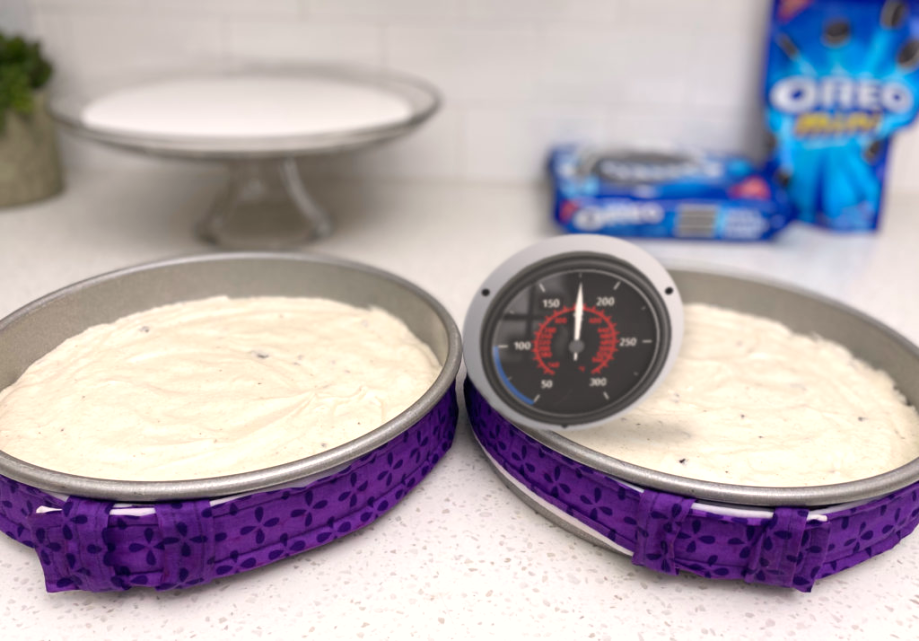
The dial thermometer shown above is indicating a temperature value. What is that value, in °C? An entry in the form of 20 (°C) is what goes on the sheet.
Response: 175 (°C)
